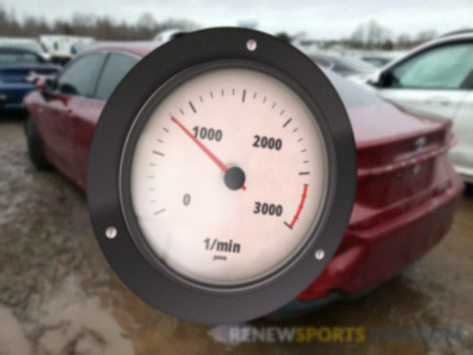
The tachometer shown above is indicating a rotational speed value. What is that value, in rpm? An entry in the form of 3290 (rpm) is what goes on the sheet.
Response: 800 (rpm)
